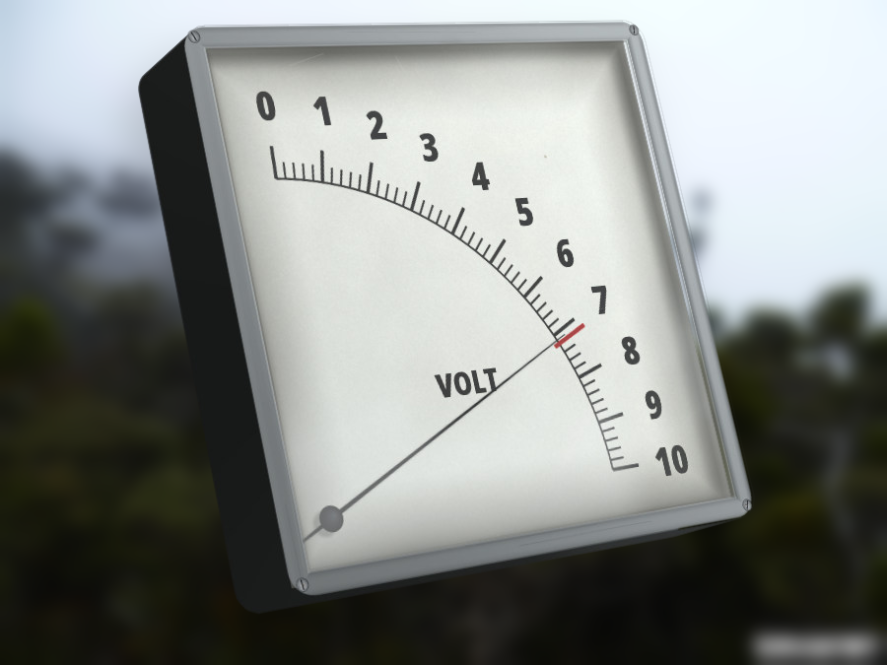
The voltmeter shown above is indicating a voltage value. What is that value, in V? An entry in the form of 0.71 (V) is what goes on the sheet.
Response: 7.1 (V)
